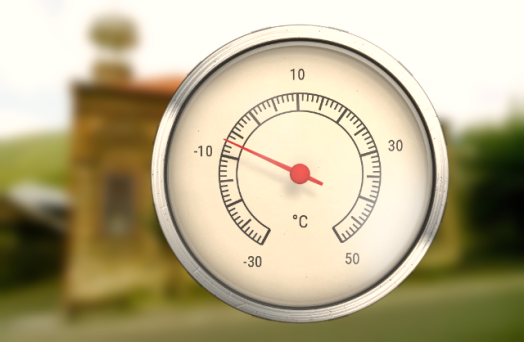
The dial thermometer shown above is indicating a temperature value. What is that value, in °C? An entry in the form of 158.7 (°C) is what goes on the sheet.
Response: -7 (°C)
